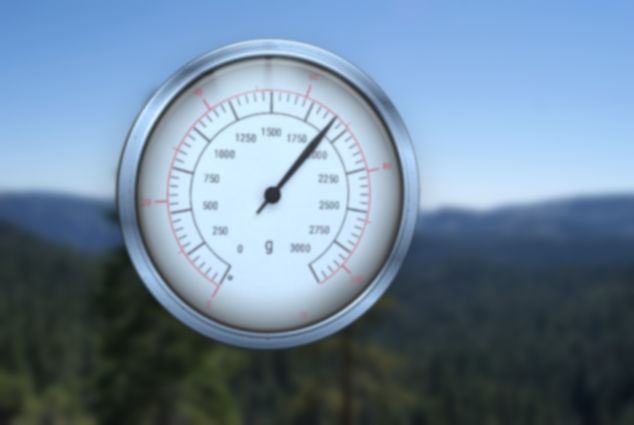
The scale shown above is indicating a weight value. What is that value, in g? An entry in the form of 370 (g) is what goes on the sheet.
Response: 1900 (g)
